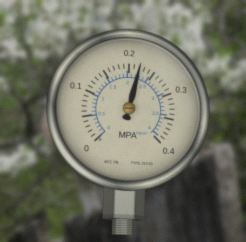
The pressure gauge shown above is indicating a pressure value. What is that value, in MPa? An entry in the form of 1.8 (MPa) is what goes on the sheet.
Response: 0.22 (MPa)
